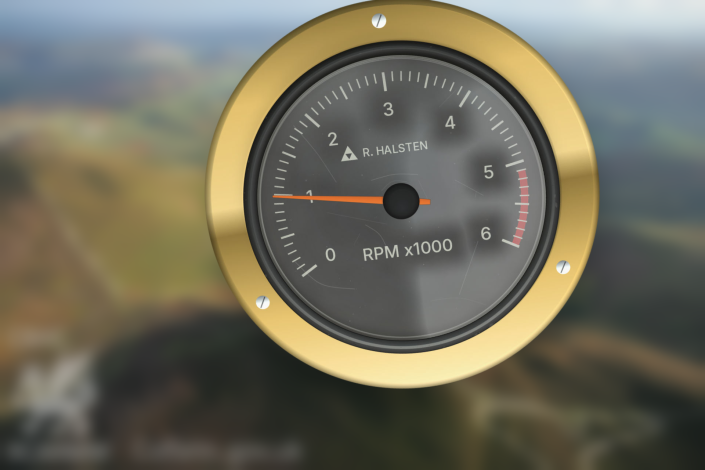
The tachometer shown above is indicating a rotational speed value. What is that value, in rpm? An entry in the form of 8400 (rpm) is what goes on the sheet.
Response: 1000 (rpm)
